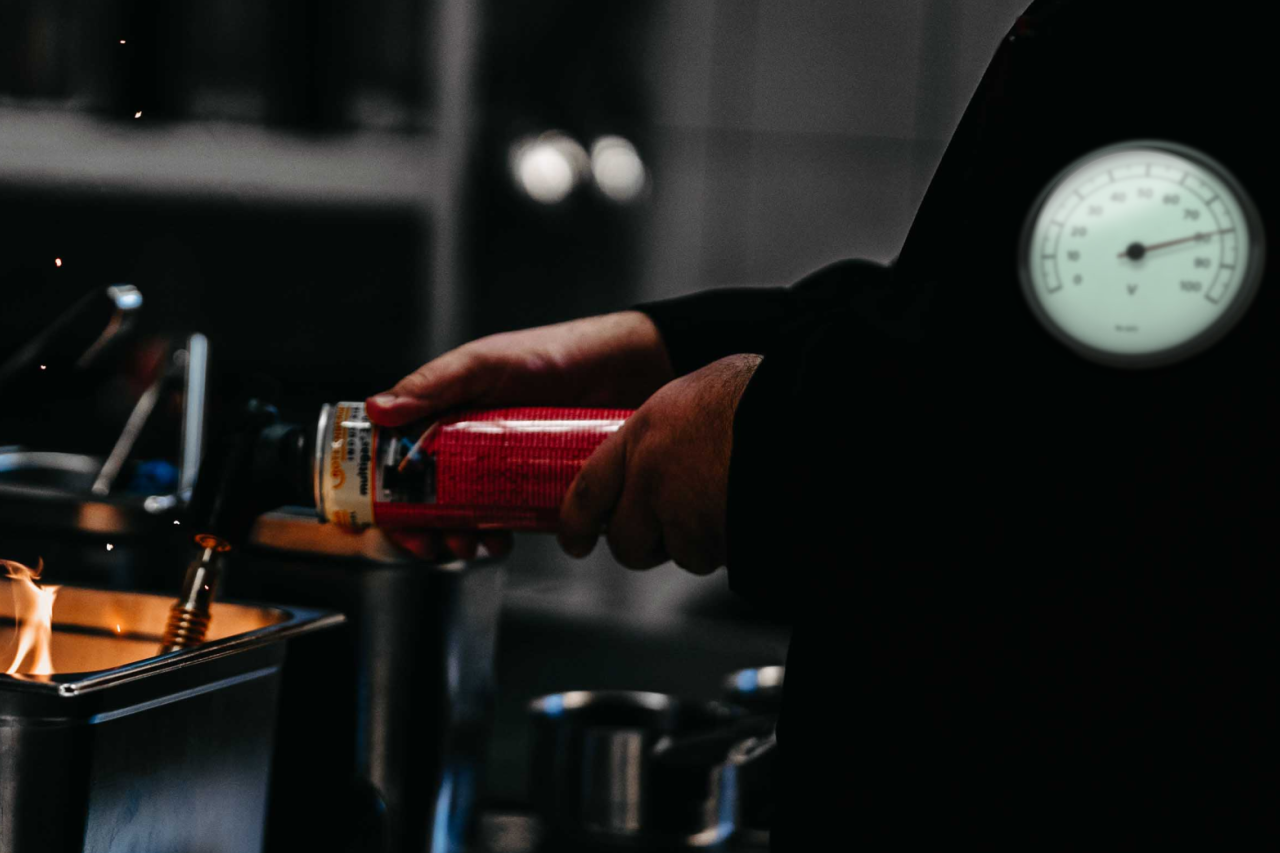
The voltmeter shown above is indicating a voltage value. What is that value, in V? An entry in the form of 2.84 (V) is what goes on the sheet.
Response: 80 (V)
